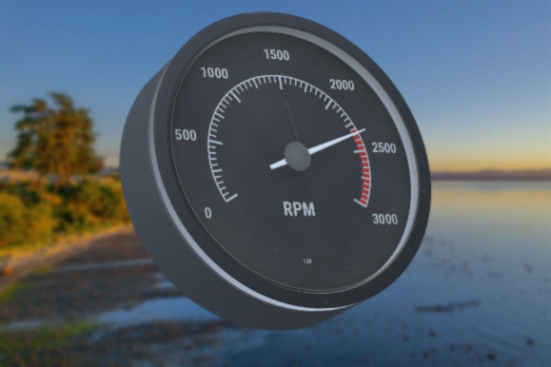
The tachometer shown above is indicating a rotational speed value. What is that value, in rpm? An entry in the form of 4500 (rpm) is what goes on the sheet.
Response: 2350 (rpm)
